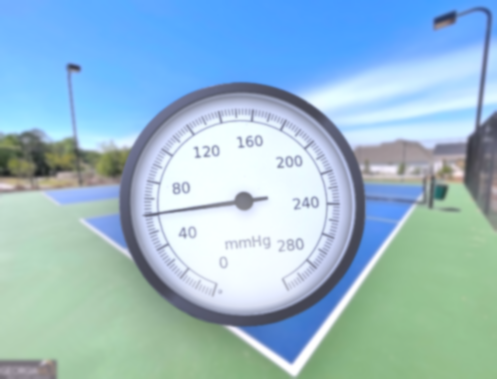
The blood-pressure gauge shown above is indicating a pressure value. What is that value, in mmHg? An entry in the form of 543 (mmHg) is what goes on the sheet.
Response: 60 (mmHg)
